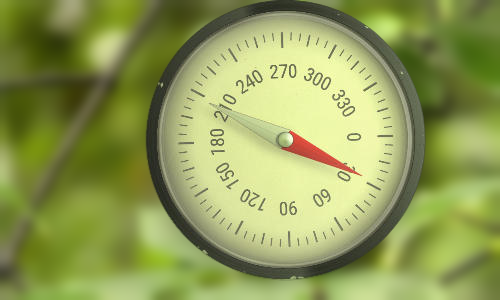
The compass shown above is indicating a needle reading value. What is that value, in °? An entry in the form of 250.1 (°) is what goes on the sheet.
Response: 27.5 (°)
